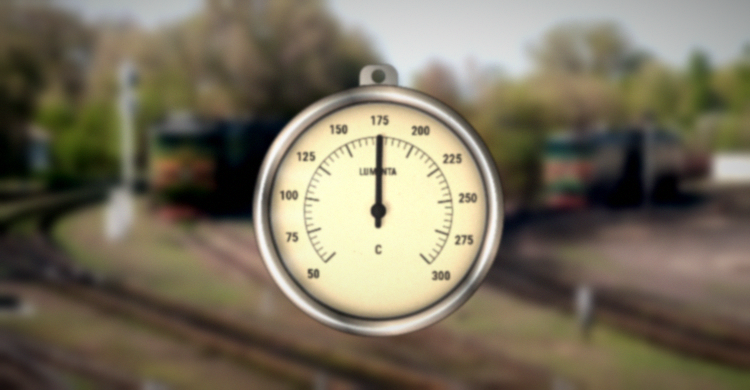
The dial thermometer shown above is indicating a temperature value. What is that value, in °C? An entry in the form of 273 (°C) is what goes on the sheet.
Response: 175 (°C)
